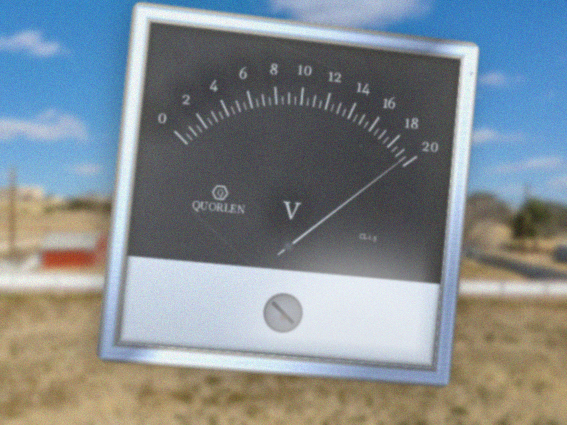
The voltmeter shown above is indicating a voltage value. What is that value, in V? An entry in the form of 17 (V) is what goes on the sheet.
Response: 19.5 (V)
